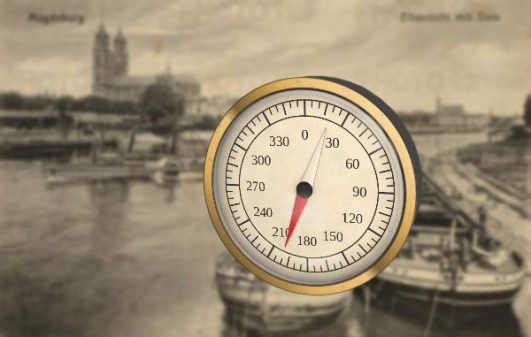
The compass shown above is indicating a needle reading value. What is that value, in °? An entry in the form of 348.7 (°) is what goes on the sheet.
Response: 200 (°)
